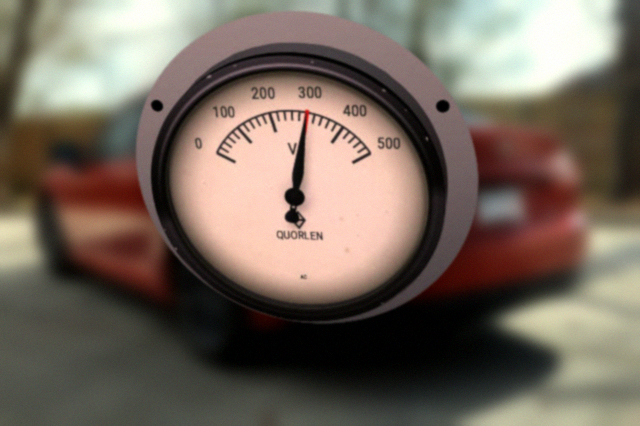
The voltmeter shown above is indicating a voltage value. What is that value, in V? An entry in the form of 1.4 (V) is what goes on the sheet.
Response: 300 (V)
